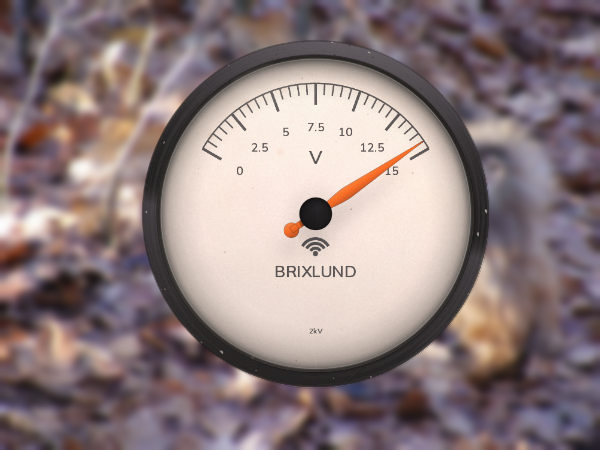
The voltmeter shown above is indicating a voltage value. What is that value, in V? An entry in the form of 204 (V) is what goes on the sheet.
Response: 14.5 (V)
